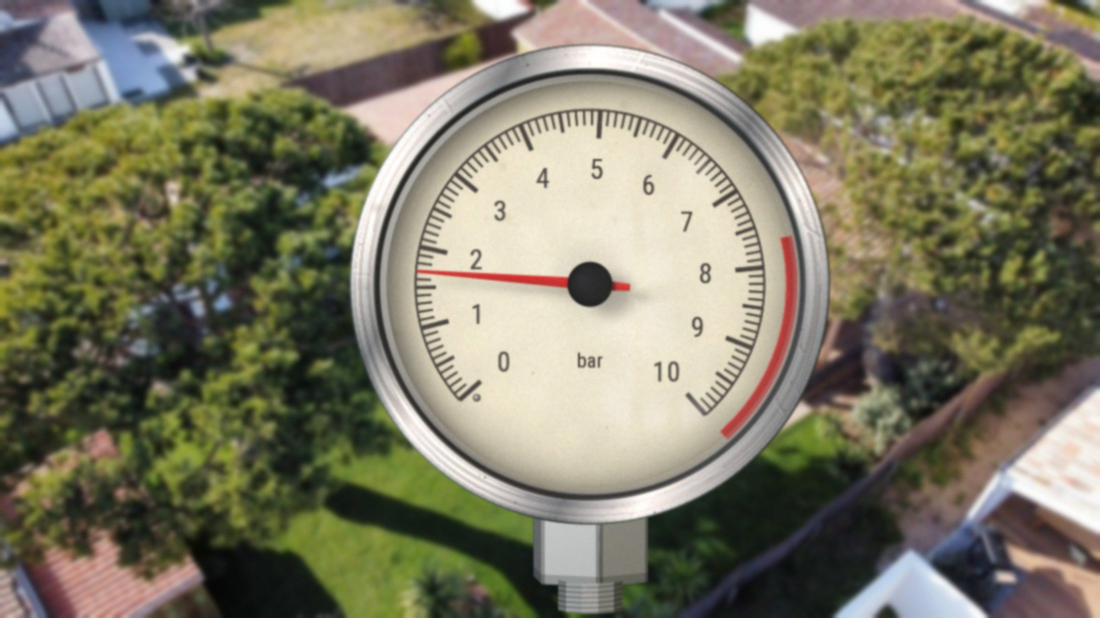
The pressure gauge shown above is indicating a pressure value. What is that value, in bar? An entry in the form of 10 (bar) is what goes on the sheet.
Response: 1.7 (bar)
